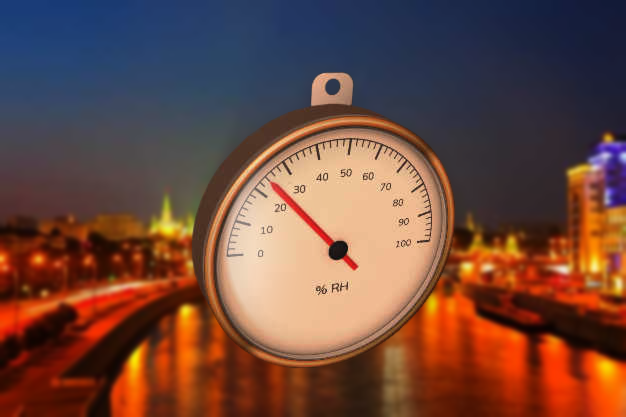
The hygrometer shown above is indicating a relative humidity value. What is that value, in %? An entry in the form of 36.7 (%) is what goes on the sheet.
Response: 24 (%)
